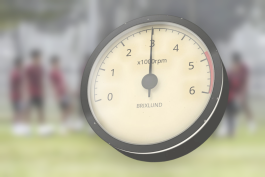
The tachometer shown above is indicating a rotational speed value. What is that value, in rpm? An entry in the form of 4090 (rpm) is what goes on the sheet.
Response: 3000 (rpm)
